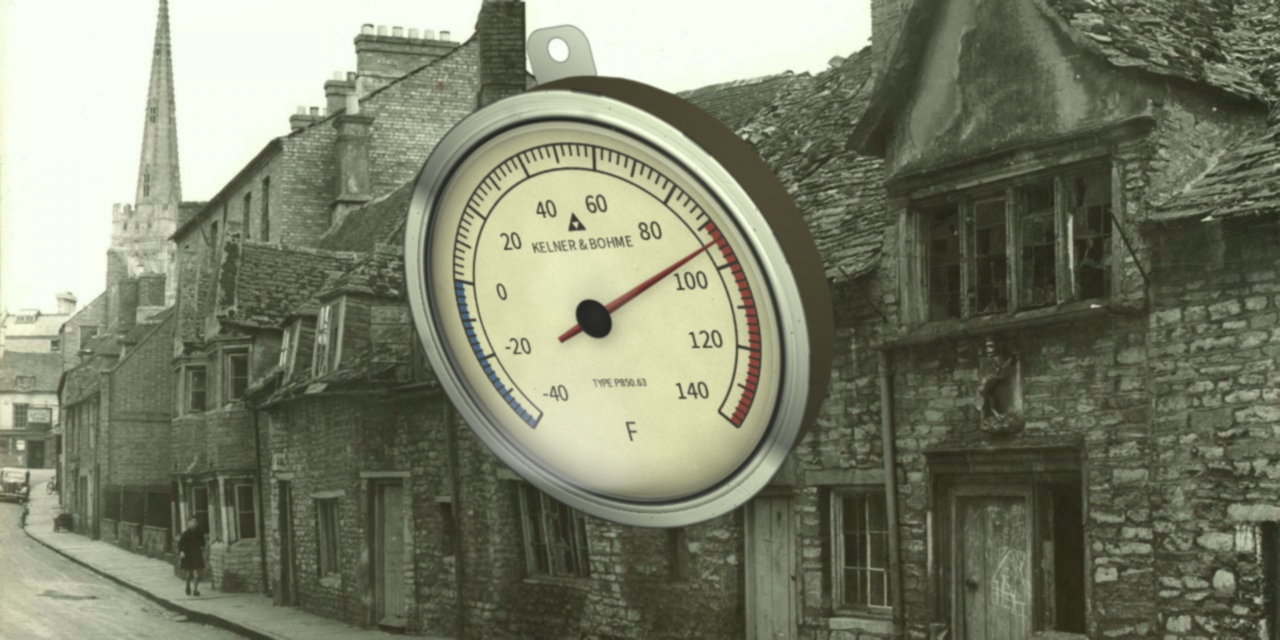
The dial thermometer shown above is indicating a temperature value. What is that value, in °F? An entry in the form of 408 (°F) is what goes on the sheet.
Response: 94 (°F)
